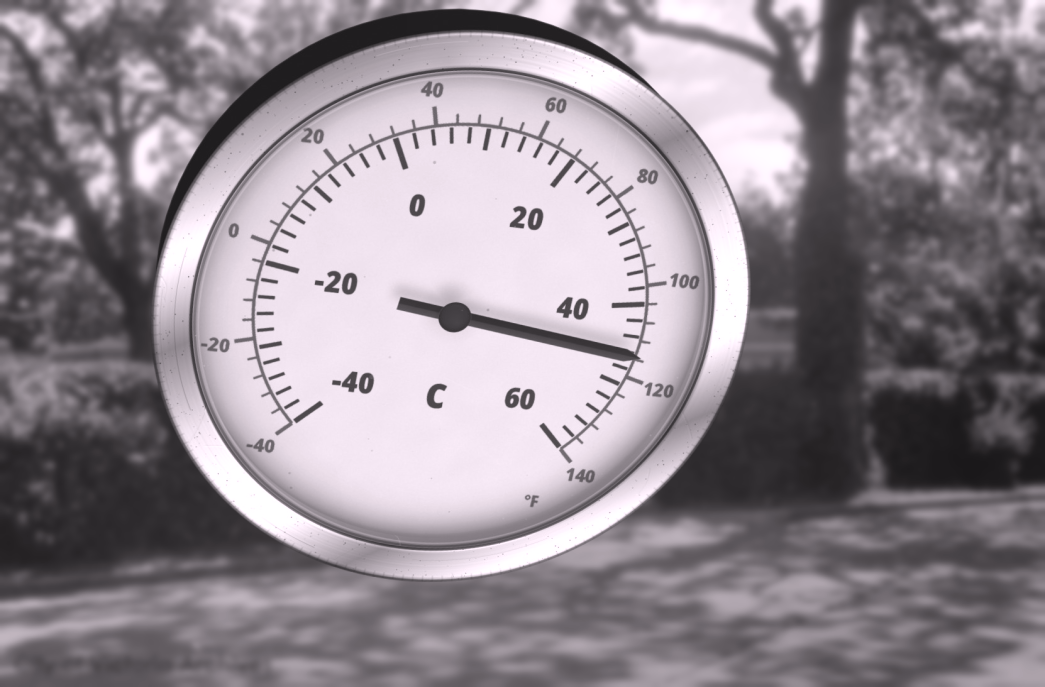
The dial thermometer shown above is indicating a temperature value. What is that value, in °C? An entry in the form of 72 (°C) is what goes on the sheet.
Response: 46 (°C)
